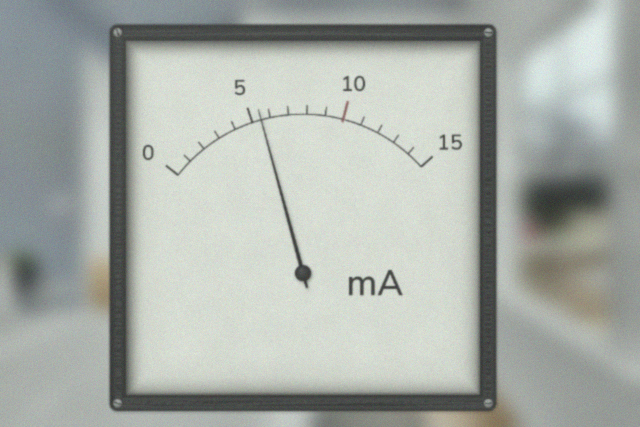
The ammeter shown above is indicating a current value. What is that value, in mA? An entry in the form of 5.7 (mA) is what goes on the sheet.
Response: 5.5 (mA)
